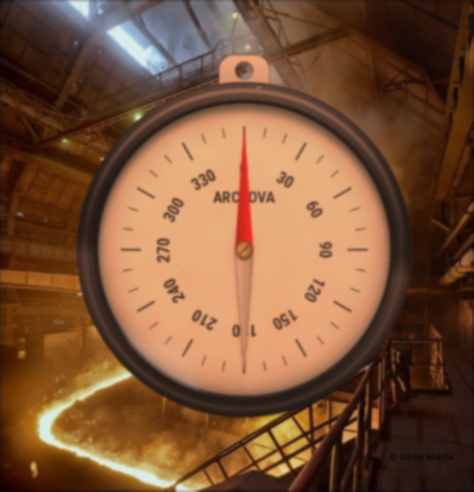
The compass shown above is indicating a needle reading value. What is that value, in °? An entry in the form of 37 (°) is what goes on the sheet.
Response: 0 (°)
